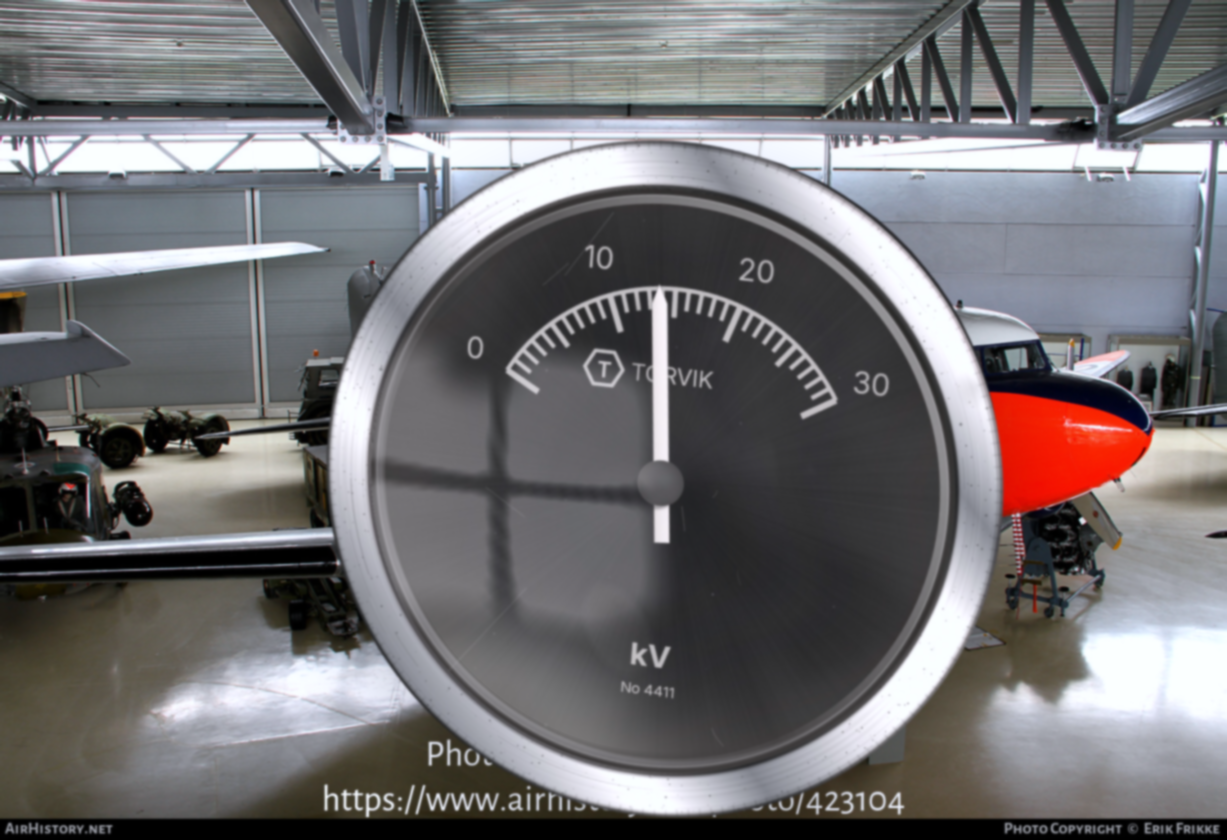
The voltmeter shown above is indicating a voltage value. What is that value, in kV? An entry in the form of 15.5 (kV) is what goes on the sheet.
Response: 14 (kV)
